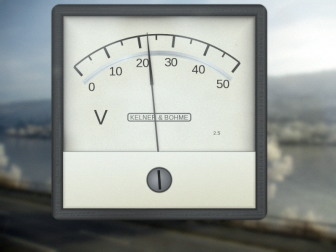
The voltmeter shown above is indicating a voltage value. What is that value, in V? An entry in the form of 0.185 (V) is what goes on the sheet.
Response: 22.5 (V)
